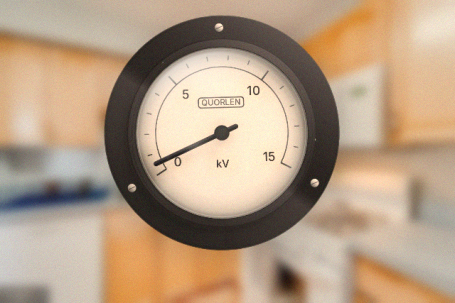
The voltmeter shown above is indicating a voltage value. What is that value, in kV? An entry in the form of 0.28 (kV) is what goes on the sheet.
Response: 0.5 (kV)
